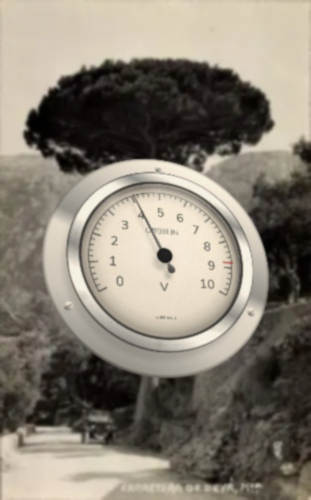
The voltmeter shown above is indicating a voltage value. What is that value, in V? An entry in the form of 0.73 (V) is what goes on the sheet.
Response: 4 (V)
